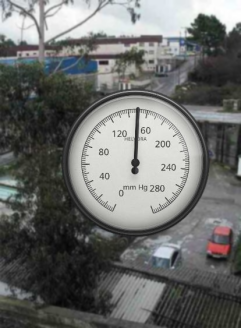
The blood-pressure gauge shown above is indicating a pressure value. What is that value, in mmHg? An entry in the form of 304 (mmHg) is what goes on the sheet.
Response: 150 (mmHg)
